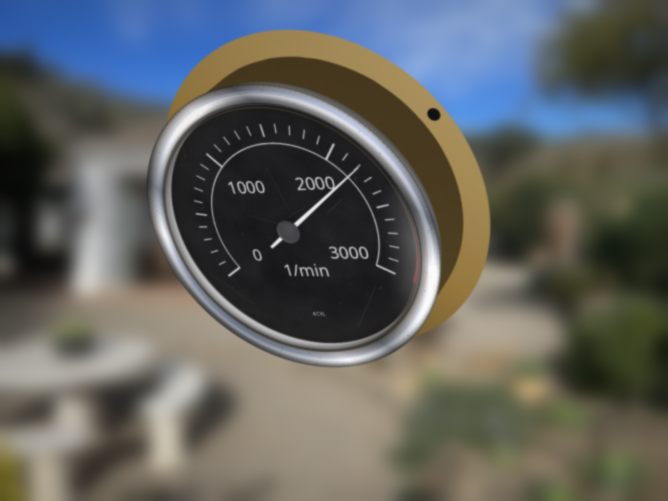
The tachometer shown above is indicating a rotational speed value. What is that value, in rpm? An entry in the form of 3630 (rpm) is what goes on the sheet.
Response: 2200 (rpm)
